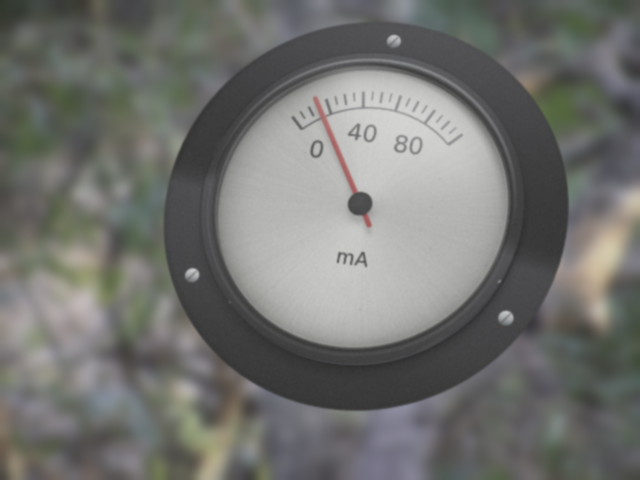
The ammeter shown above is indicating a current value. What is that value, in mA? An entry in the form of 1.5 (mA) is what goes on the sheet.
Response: 15 (mA)
